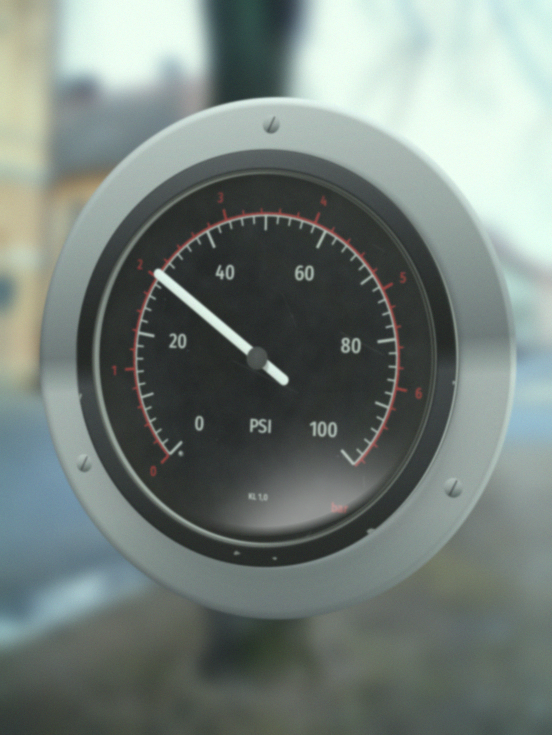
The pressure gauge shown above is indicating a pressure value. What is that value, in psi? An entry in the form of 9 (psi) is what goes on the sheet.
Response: 30 (psi)
